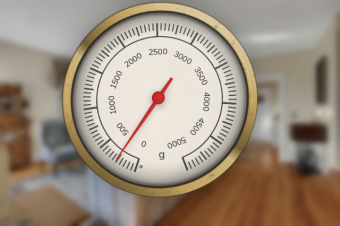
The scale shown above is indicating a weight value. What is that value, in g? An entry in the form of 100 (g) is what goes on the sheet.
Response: 250 (g)
